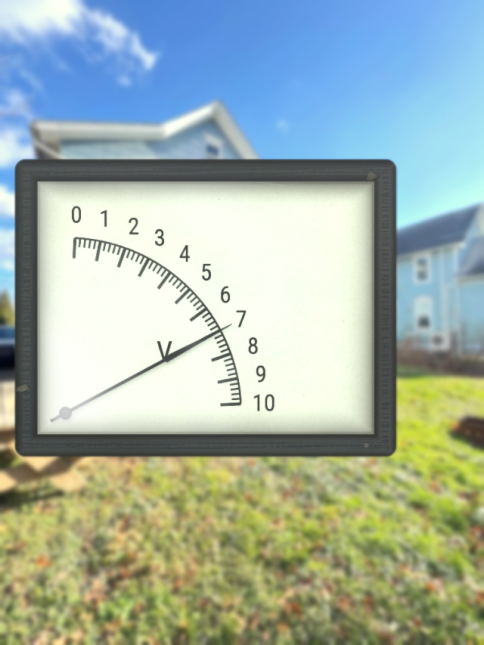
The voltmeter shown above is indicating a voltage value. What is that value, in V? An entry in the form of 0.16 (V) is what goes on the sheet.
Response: 7 (V)
